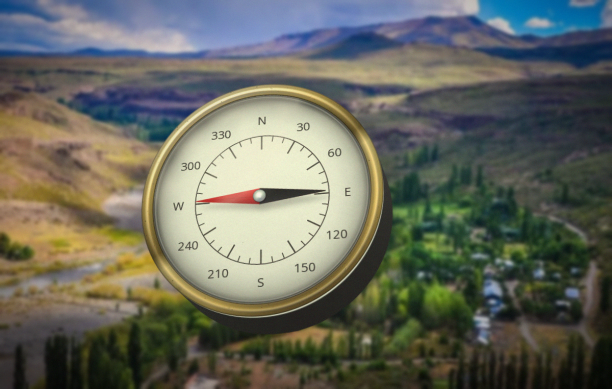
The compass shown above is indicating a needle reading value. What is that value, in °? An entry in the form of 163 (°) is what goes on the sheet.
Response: 270 (°)
